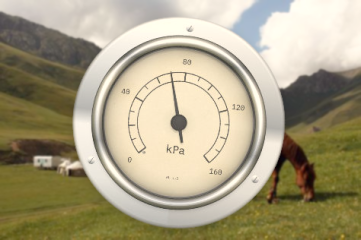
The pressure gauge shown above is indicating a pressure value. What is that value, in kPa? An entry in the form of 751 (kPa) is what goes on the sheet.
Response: 70 (kPa)
